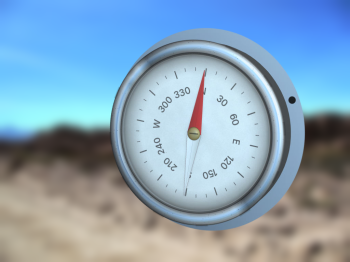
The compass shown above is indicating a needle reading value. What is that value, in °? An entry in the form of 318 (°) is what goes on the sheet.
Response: 0 (°)
